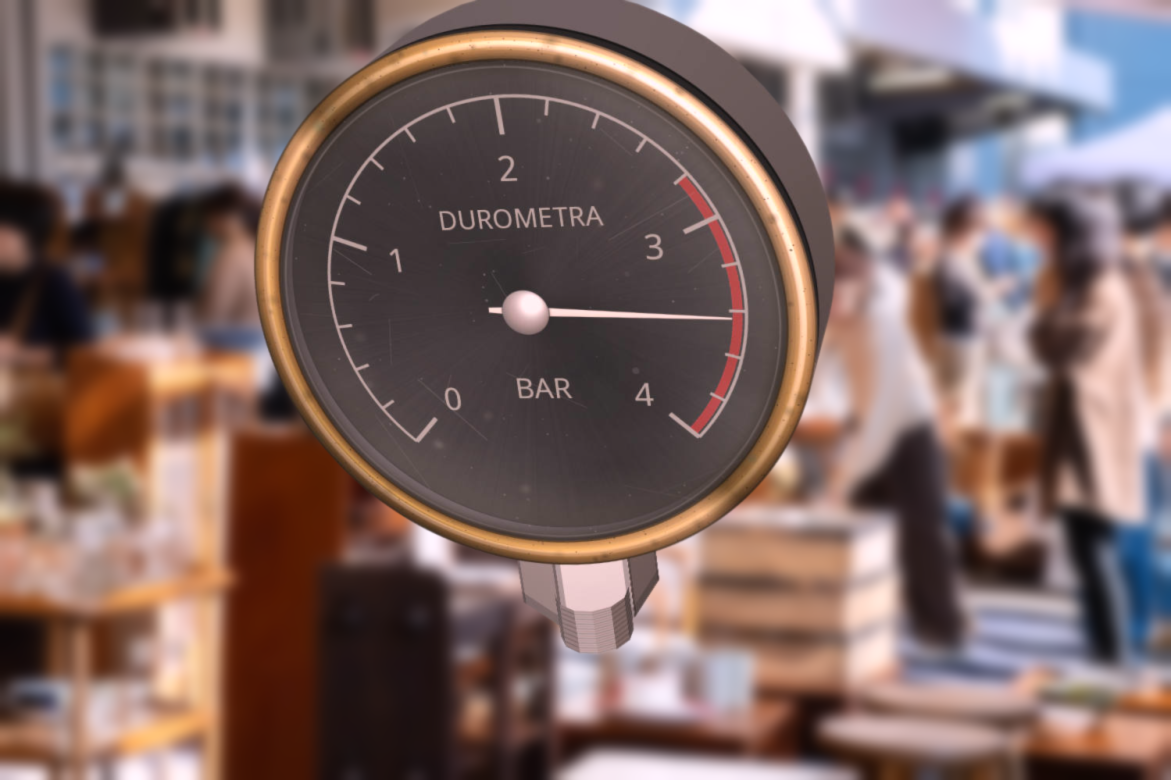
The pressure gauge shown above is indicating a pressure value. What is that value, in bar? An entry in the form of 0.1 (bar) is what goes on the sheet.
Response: 3.4 (bar)
